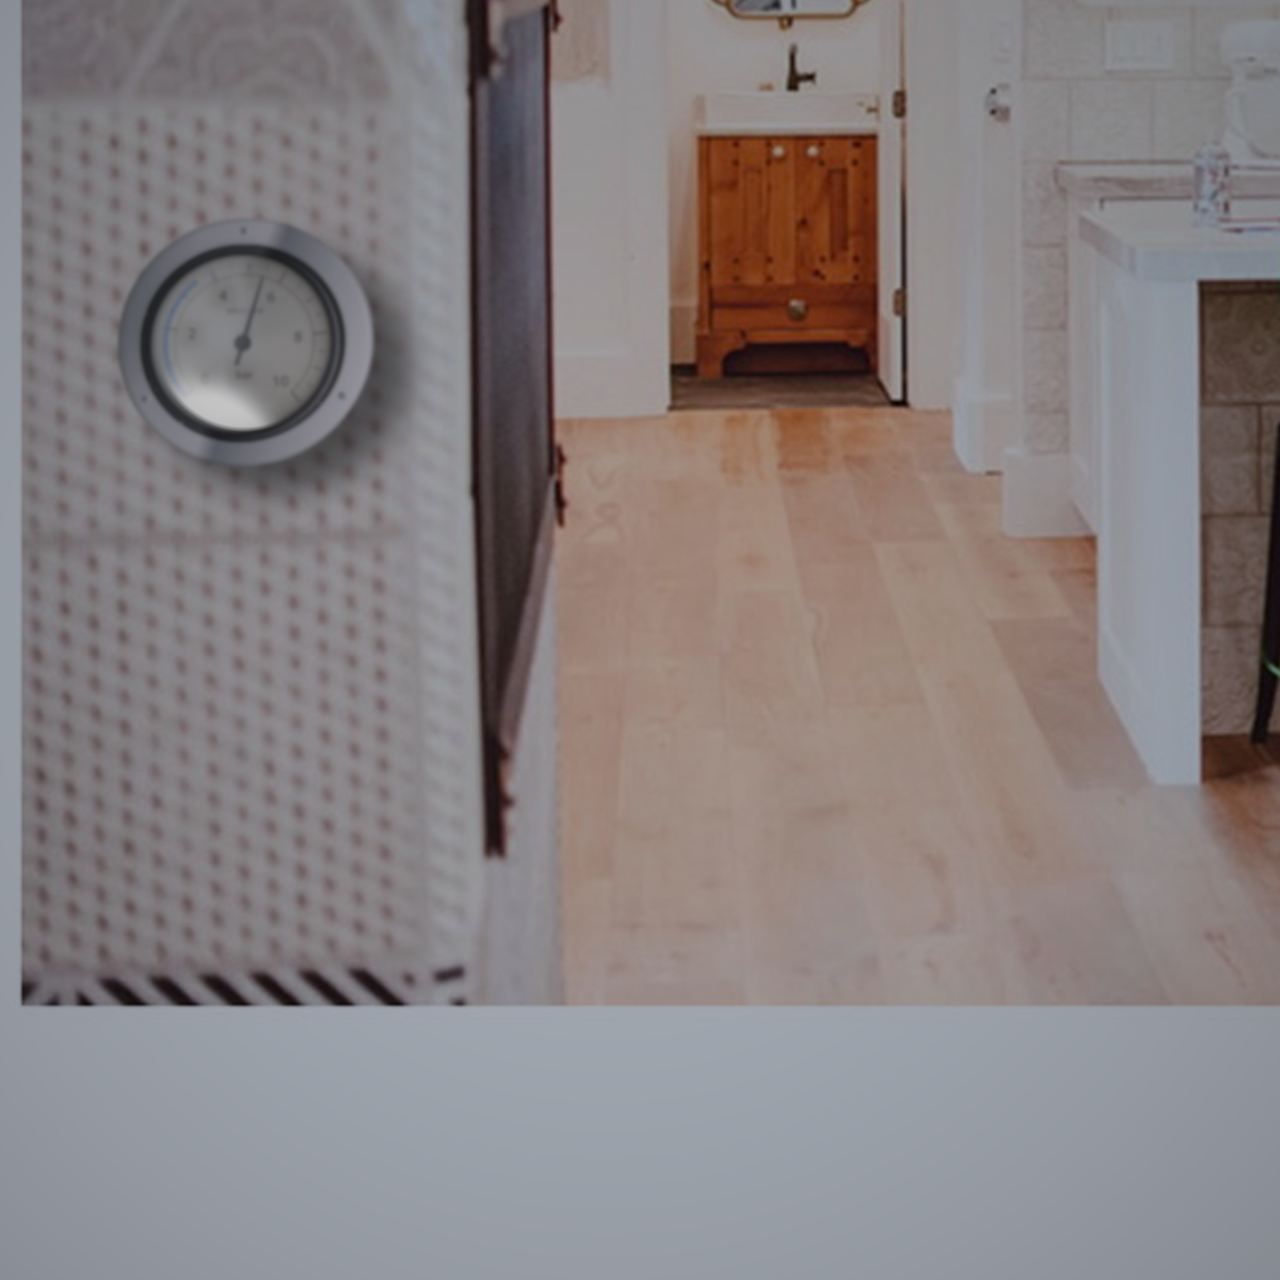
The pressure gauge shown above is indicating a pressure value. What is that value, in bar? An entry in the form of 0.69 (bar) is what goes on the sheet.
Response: 5.5 (bar)
